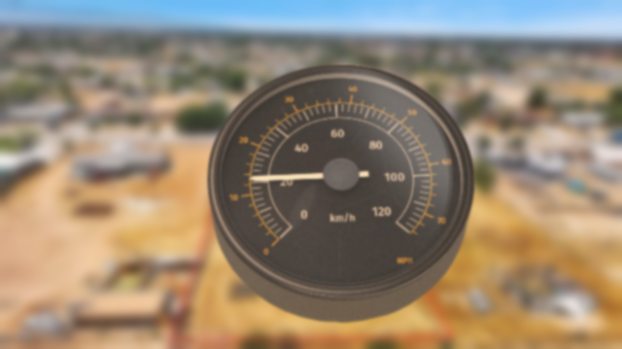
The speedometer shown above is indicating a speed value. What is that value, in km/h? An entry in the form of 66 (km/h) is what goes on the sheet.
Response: 20 (km/h)
